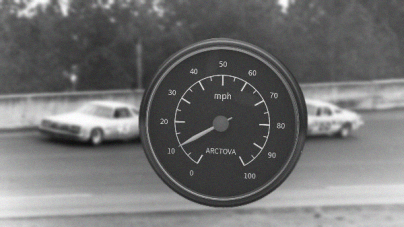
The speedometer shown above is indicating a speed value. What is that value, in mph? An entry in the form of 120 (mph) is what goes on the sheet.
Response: 10 (mph)
